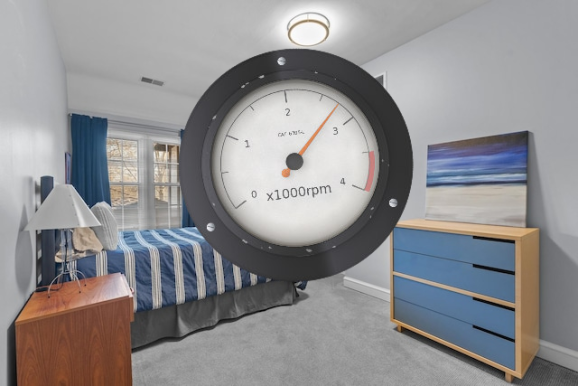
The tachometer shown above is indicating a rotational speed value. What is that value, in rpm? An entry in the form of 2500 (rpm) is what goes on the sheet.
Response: 2750 (rpm)
